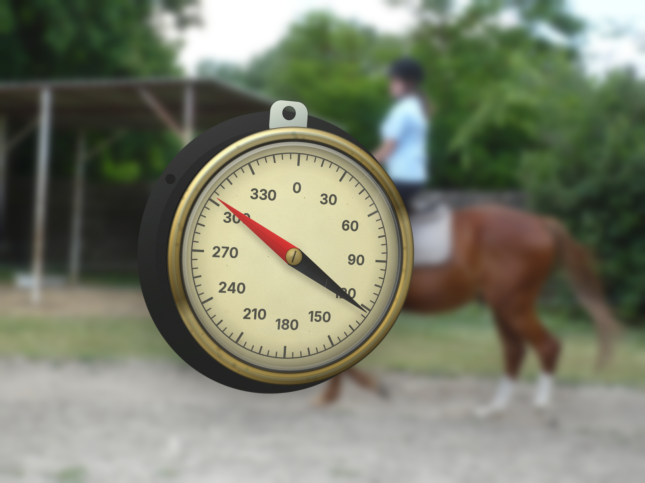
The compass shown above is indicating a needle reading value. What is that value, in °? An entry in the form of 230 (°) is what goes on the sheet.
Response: 302.5 (°)
